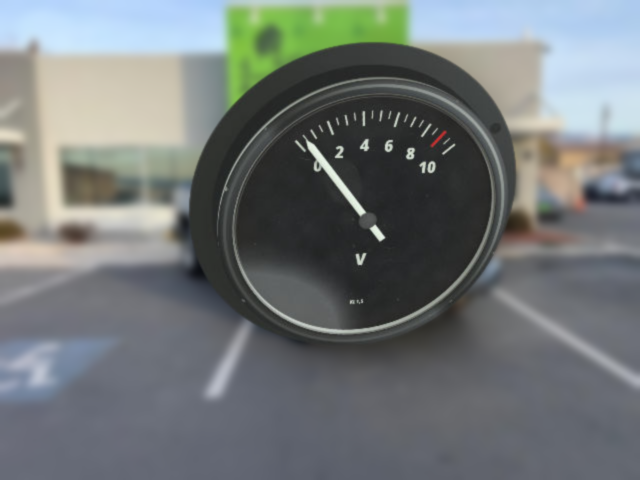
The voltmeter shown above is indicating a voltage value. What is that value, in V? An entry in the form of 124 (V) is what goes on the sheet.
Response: 0.5 (V)
